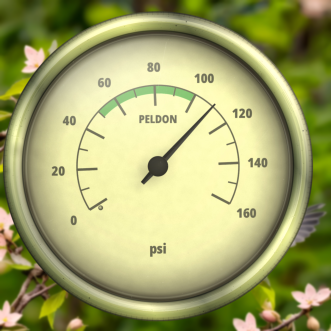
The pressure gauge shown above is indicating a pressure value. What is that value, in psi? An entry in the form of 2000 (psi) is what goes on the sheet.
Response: 110 (psi)
